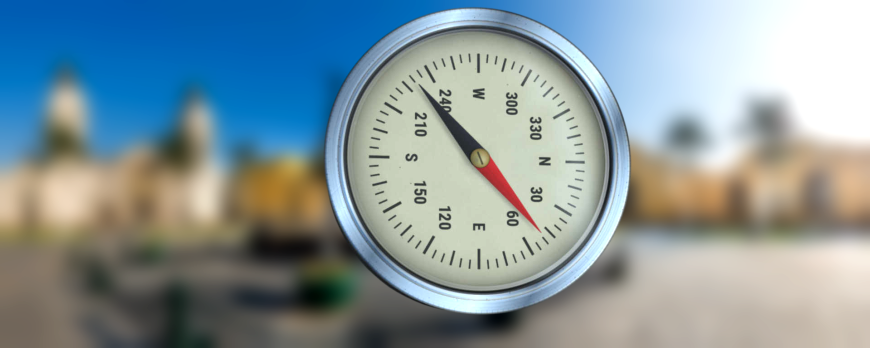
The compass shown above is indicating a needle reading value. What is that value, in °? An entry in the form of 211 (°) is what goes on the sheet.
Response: 50 (°)
